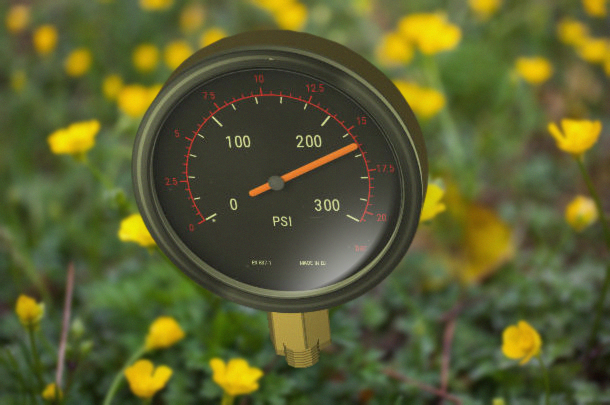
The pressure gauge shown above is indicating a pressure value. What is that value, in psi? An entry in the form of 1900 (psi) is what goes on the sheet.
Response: 230 (psi)
